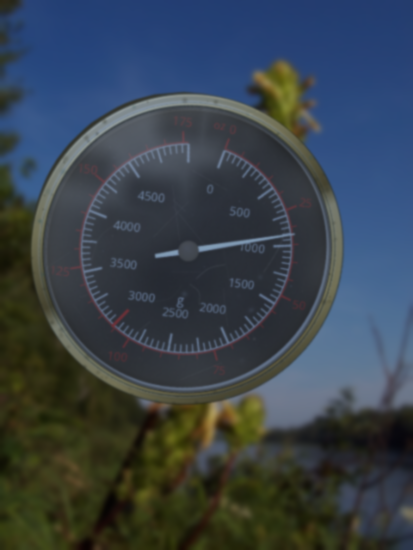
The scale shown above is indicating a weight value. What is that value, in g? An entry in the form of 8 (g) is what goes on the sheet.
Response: 900 (g)
